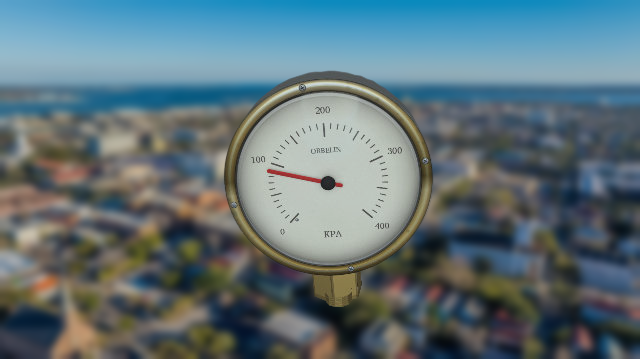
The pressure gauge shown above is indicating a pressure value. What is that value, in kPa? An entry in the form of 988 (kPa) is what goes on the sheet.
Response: 90 (kPa)
